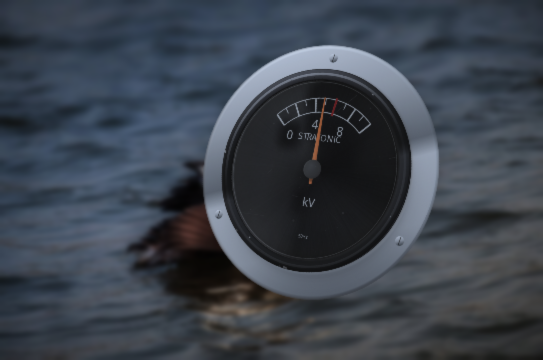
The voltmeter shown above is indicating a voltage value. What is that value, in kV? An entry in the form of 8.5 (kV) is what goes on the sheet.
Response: 5 (kV)
